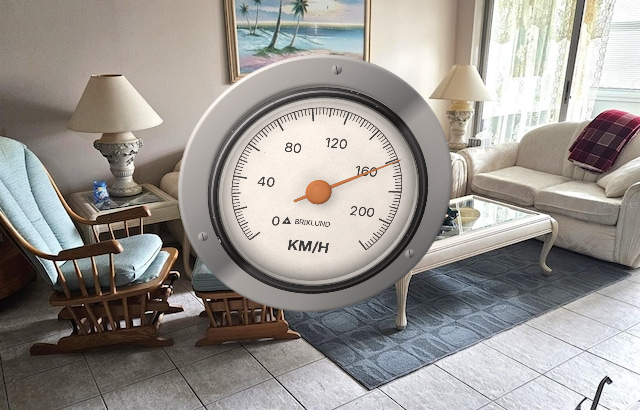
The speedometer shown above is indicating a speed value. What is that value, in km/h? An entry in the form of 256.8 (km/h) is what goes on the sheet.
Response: 160 (km/h)
